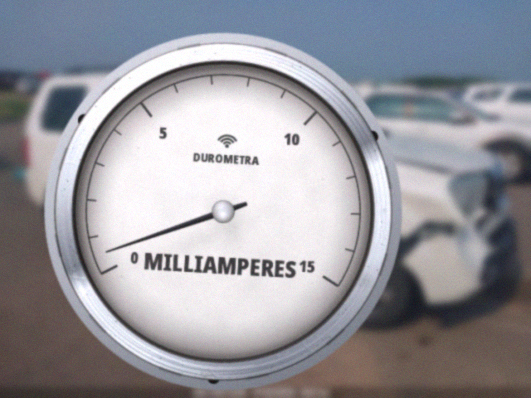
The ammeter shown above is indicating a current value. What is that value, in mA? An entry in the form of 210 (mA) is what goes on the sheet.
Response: 0.5 (mA)
